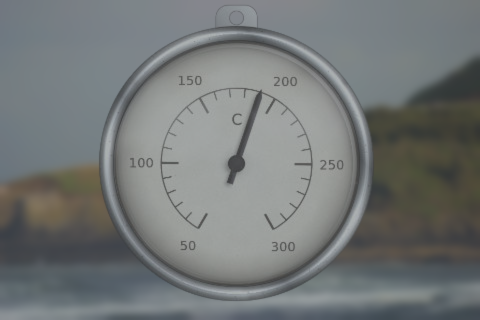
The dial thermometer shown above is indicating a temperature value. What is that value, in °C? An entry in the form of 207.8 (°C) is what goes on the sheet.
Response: 190 (°C)
